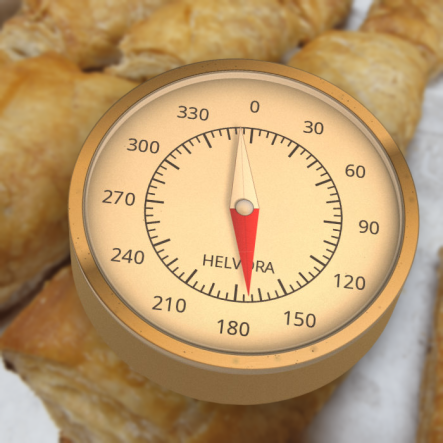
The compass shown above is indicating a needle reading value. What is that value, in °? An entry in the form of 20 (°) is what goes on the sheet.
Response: 172.5 (°)
